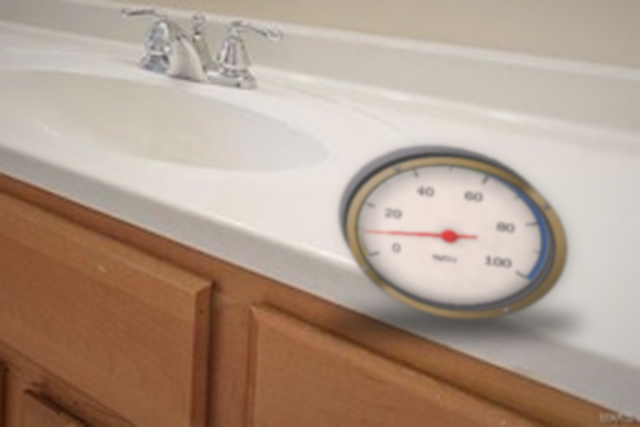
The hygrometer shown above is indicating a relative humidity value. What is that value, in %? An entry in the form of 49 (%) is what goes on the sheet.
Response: 10 (%)
